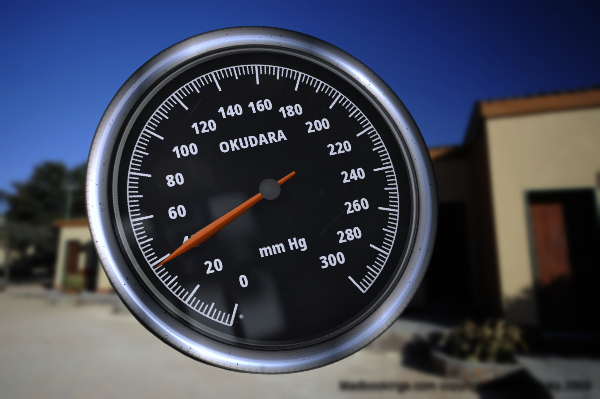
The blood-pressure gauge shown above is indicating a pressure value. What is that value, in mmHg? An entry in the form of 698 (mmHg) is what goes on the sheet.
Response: 38 (mmHg)
